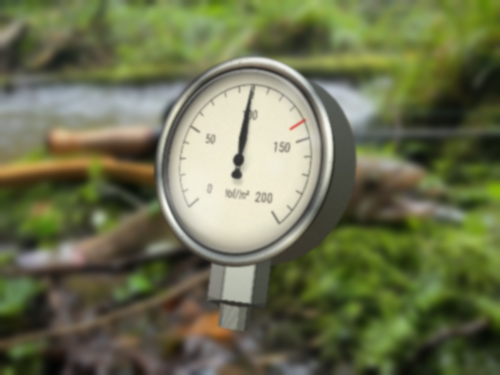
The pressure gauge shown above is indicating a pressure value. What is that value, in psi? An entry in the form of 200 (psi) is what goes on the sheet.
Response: 100 (psi)
